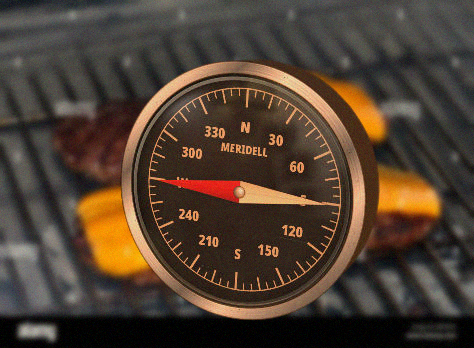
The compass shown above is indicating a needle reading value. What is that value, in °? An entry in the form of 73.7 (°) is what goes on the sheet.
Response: 270 (°)
